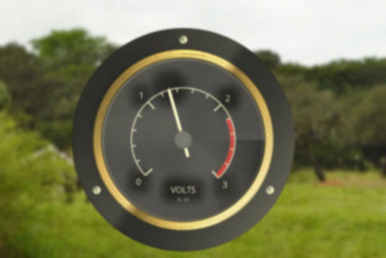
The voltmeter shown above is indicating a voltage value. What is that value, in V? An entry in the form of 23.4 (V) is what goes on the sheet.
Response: 1.3 (V)
